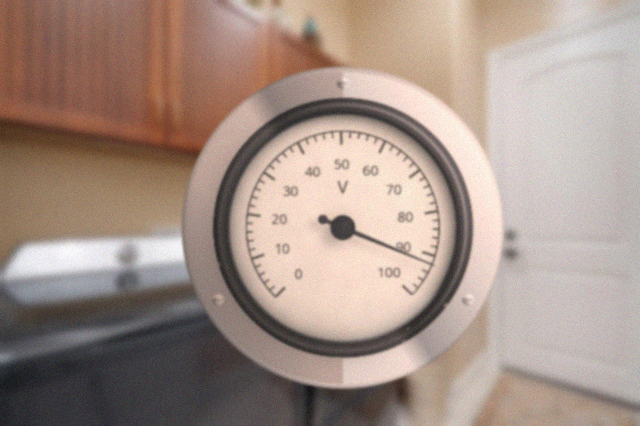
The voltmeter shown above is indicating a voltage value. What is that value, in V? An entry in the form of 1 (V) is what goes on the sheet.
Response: 92 (V)
